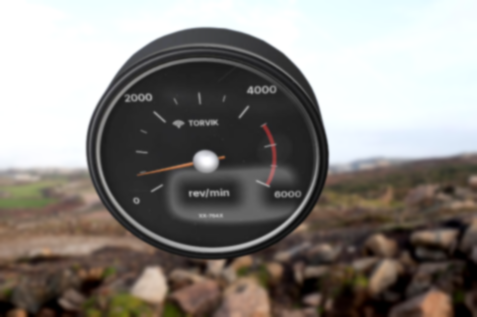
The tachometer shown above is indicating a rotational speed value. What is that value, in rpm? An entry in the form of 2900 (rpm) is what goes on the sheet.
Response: 500 (rpm)
